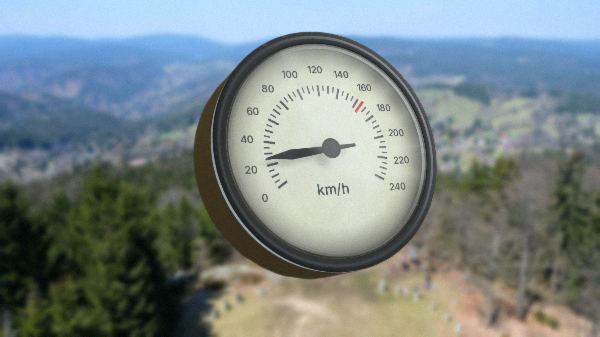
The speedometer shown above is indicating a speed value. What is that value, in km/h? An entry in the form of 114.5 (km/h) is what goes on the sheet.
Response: 25 (km/h)
